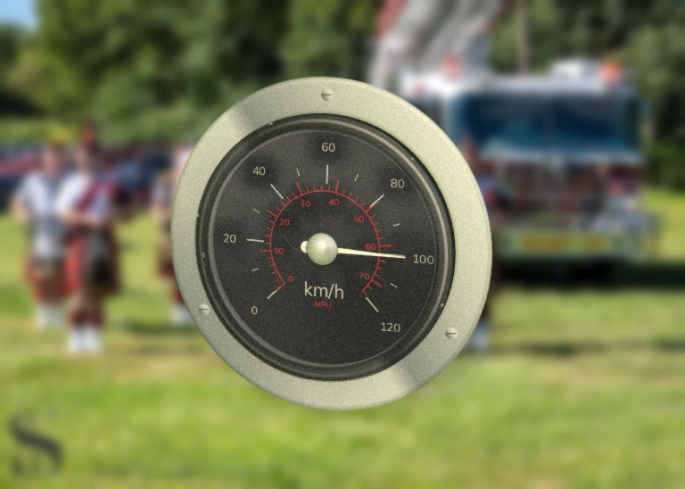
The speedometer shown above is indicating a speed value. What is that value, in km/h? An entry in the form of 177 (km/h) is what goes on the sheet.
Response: 100 (km/h)
